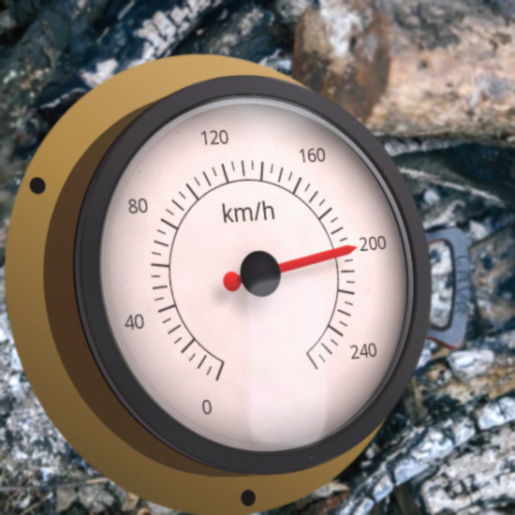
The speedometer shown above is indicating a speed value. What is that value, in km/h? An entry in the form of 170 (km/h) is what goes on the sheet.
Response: 200 (km/h)
